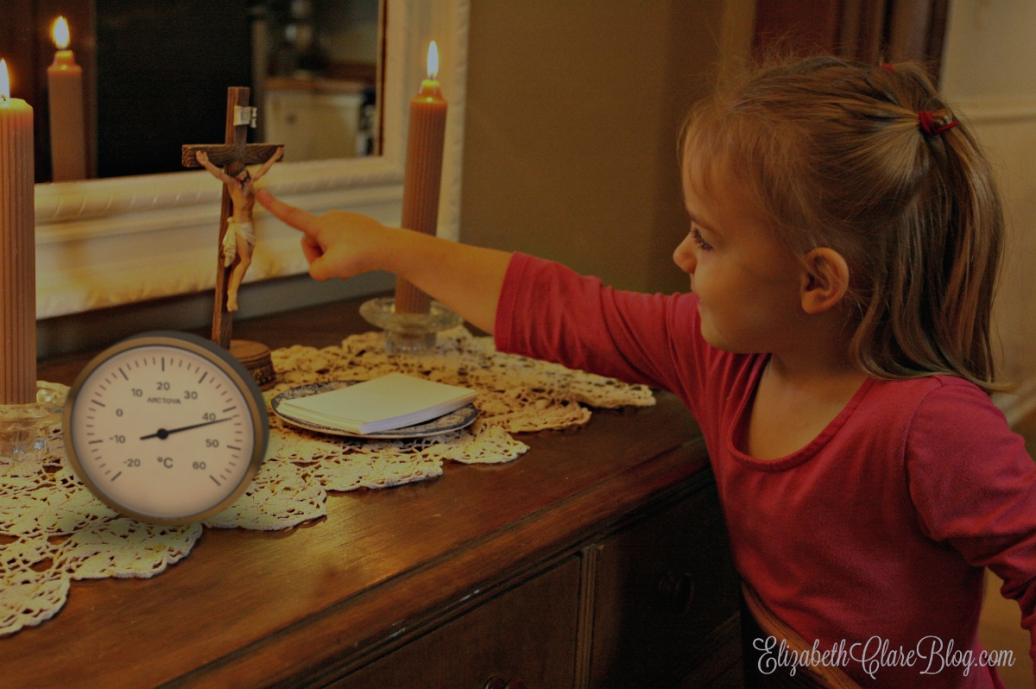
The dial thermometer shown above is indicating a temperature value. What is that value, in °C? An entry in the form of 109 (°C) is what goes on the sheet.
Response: 42 (°C)
